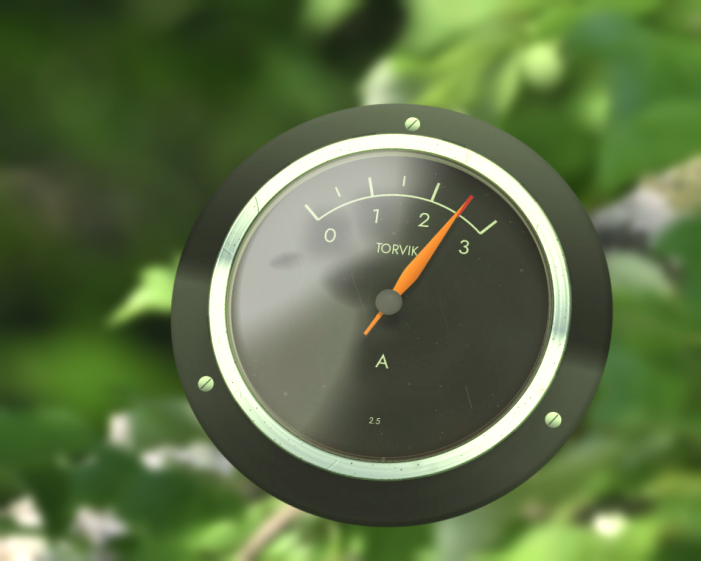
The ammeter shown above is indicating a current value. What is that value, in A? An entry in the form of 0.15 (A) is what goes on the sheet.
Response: 2.5 (A)
